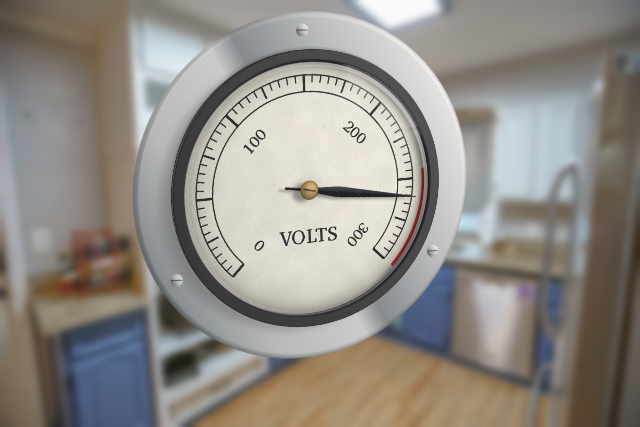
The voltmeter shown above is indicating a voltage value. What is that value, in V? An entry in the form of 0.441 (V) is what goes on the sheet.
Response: 260 (V)
